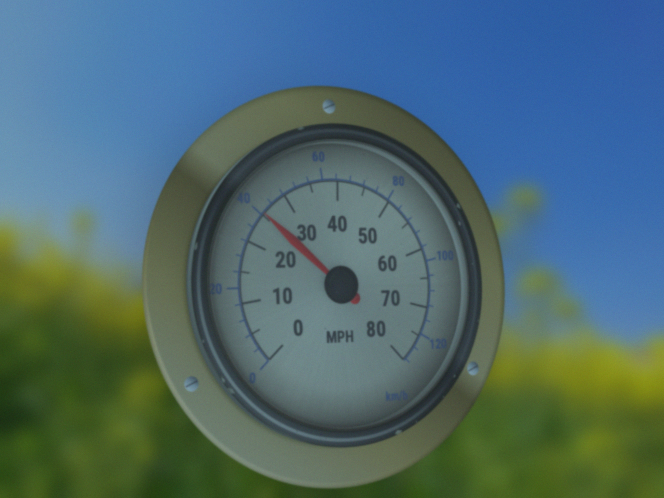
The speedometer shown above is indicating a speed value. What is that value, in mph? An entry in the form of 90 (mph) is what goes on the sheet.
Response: 25 (mph)
